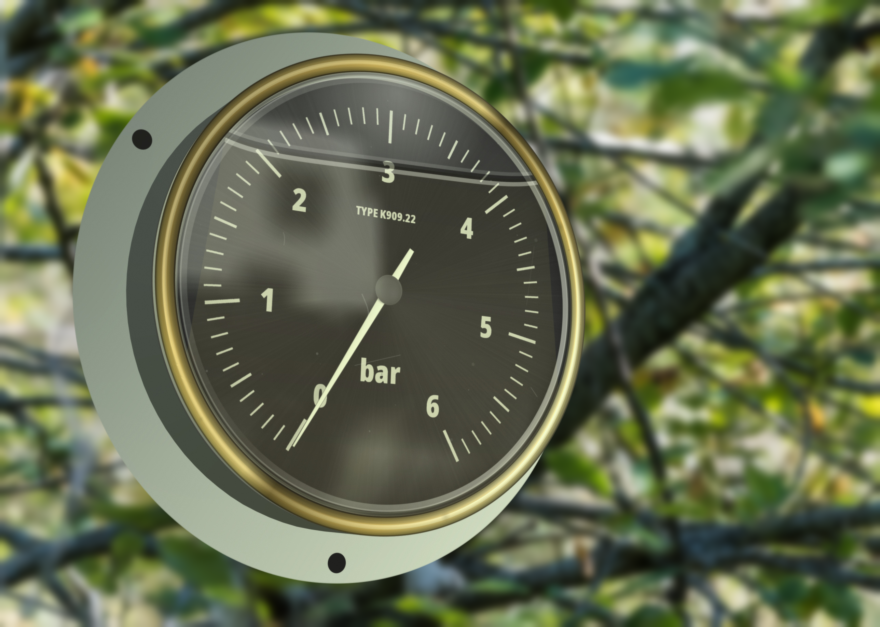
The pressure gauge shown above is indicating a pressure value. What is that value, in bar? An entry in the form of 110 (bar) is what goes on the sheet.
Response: 0 (bar)
